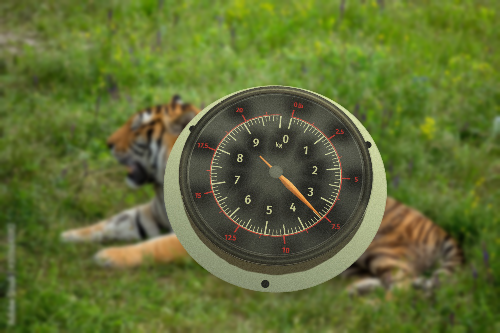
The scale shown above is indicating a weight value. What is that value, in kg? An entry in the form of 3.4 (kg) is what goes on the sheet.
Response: 3.5 (kg)
